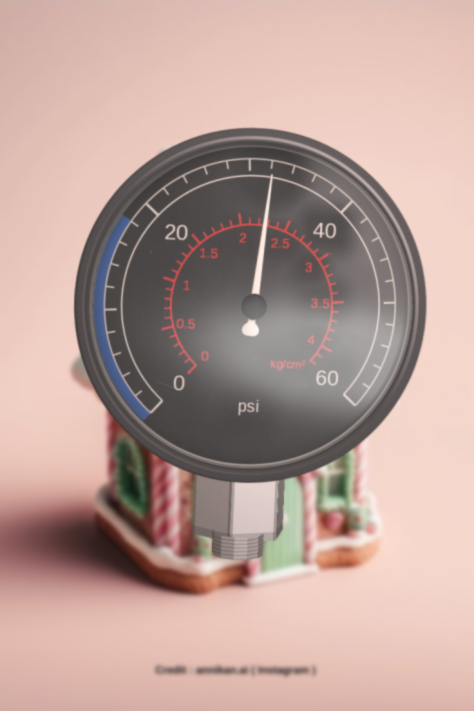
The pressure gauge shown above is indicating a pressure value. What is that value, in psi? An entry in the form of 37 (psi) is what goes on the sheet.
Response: 32 (psi)
